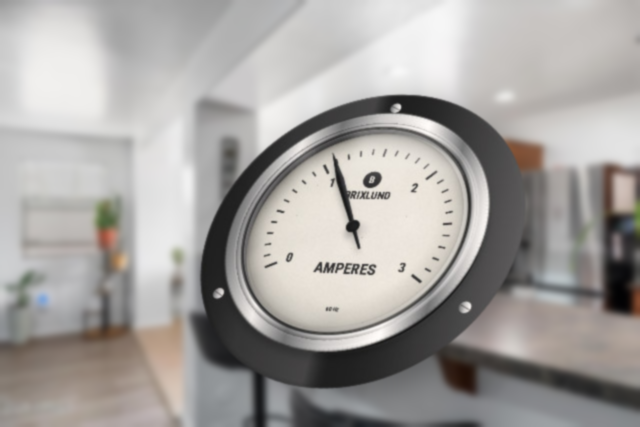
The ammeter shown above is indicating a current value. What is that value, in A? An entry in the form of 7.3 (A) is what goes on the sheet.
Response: 1.1 (A)
